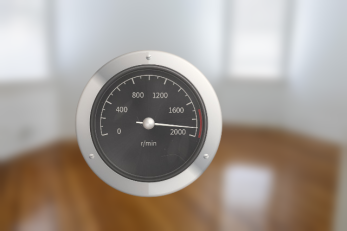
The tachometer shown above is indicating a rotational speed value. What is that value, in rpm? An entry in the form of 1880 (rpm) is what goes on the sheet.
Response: 1900 (rpm)
